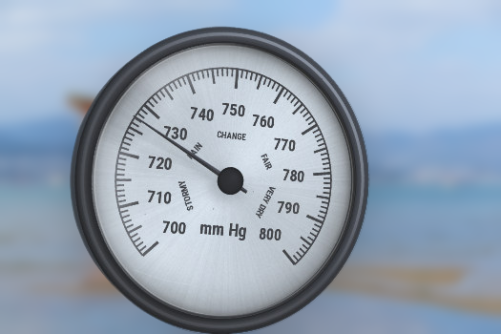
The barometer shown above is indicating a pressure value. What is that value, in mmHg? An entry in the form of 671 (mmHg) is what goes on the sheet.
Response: 727 (mmHg)
